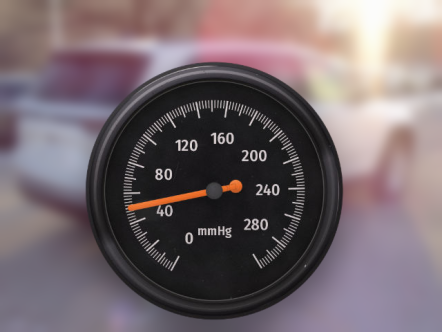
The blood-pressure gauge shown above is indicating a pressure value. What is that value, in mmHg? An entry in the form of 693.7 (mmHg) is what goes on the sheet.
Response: 50 (mmHg)
